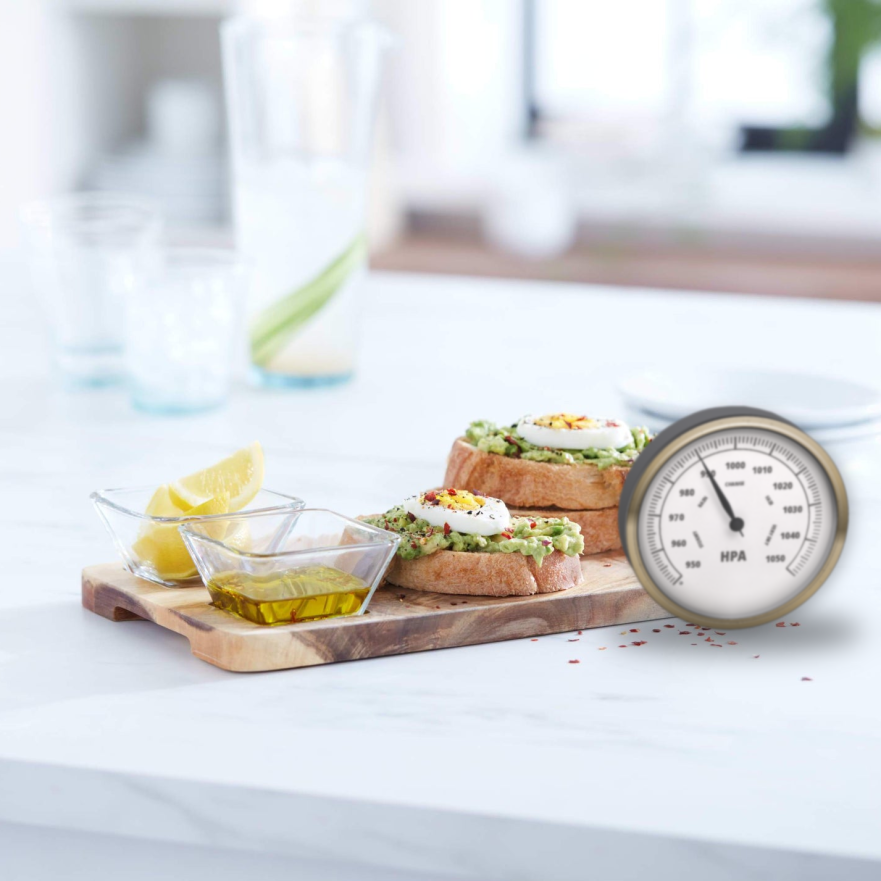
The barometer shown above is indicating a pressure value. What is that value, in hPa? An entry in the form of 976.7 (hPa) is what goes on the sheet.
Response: 990 (hPa)
